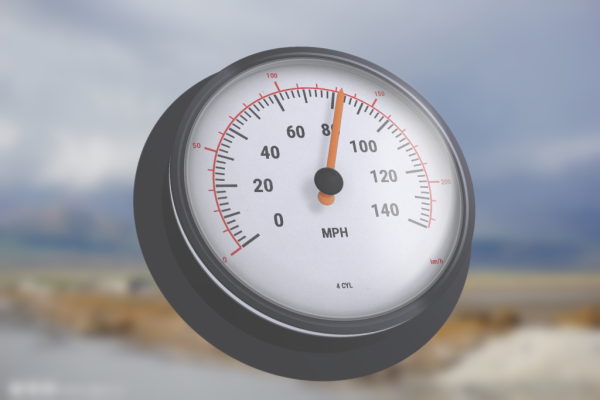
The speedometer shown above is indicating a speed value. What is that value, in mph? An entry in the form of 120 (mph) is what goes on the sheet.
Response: 82 (mph)
